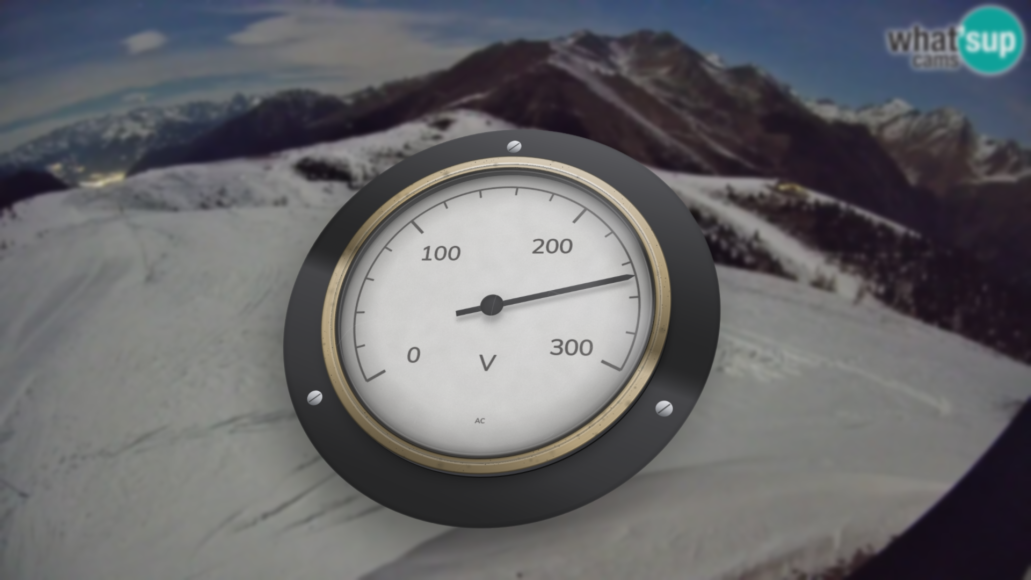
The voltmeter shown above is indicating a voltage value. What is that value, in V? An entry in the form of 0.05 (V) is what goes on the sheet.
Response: 250 (V)
